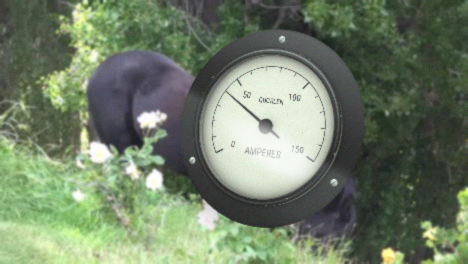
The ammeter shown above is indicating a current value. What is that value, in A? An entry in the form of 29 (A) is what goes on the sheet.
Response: 40 (A)
